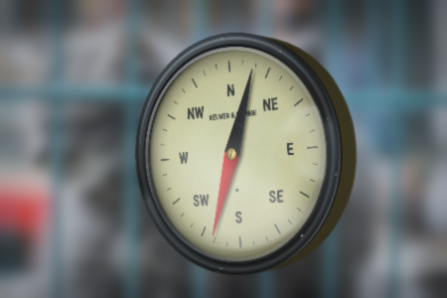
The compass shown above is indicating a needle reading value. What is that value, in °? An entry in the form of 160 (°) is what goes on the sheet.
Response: 200 (°)
